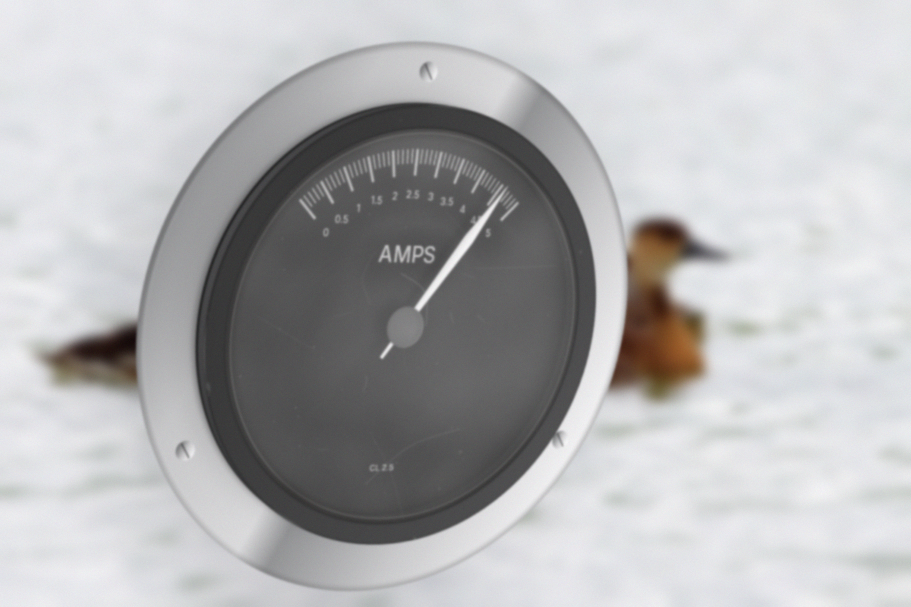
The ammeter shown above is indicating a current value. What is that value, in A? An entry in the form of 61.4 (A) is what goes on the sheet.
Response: 4.5 (A)
